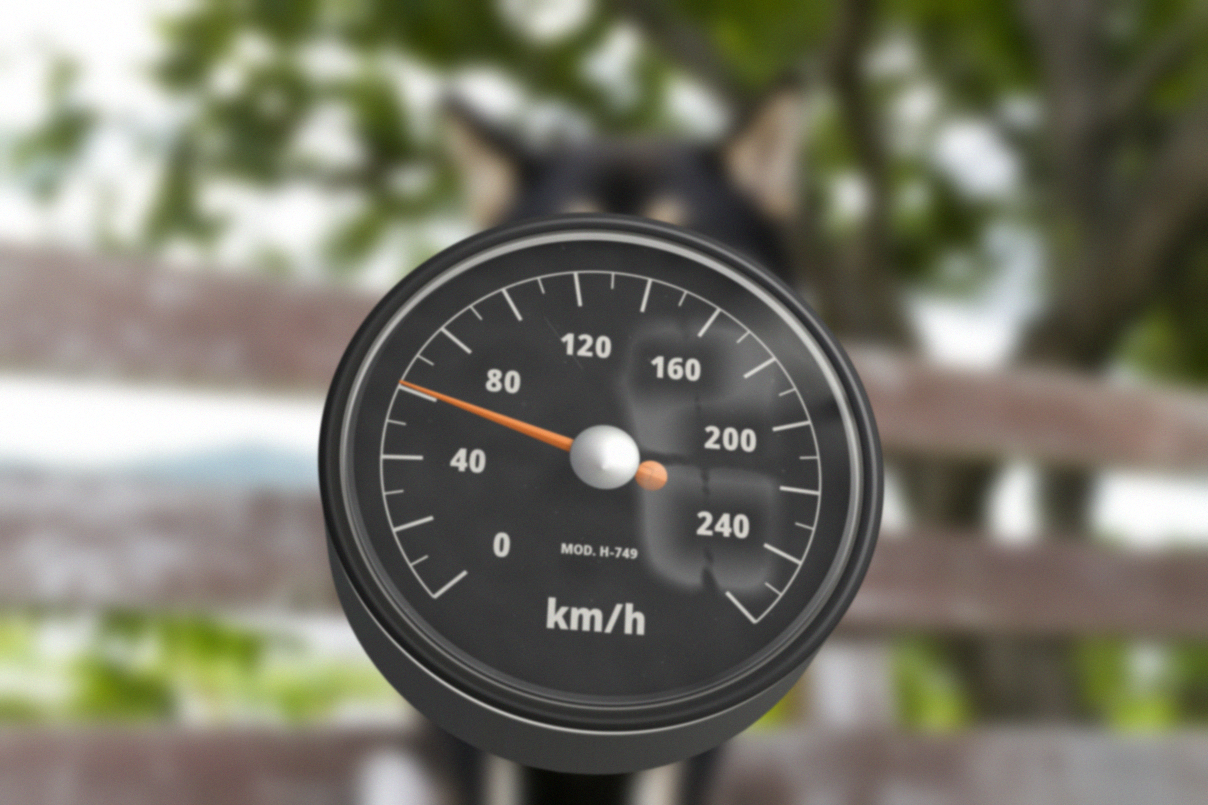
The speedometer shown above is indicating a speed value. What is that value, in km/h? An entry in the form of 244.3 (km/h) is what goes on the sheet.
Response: 60 (km/h)
